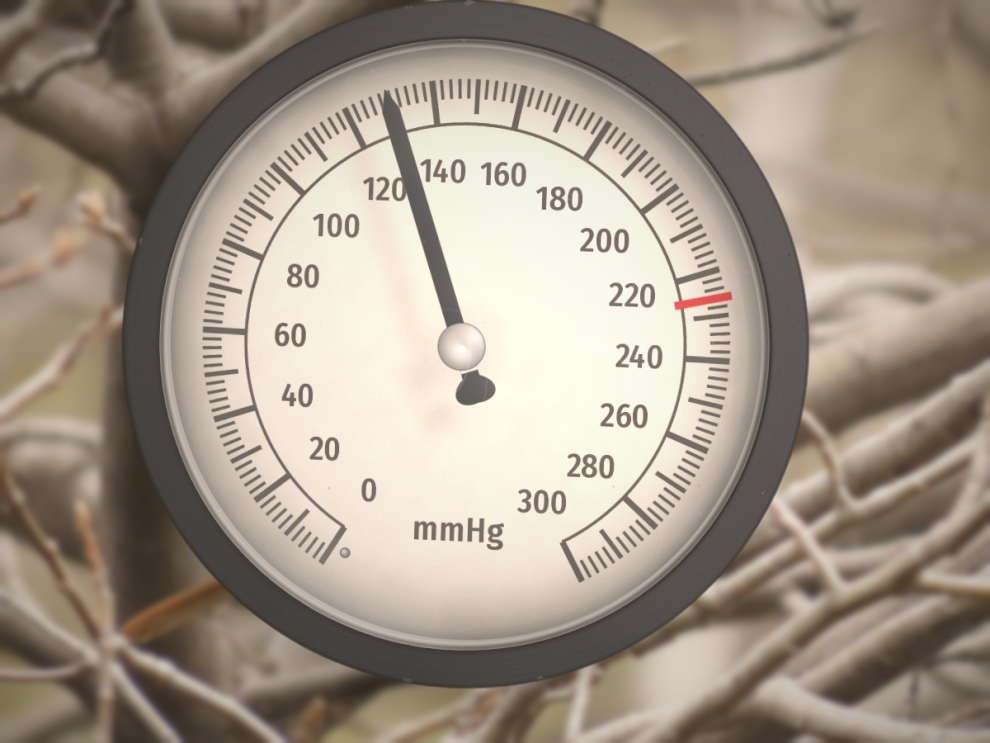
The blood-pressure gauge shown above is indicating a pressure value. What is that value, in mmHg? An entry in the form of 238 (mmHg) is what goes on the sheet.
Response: 130 (mmHg)
